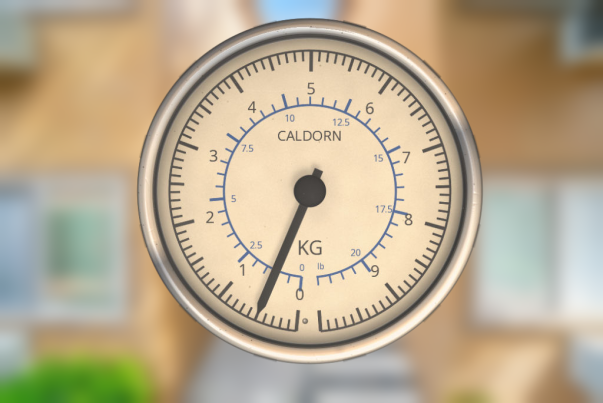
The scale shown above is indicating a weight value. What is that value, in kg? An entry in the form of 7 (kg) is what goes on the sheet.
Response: 0.5 (kg)
